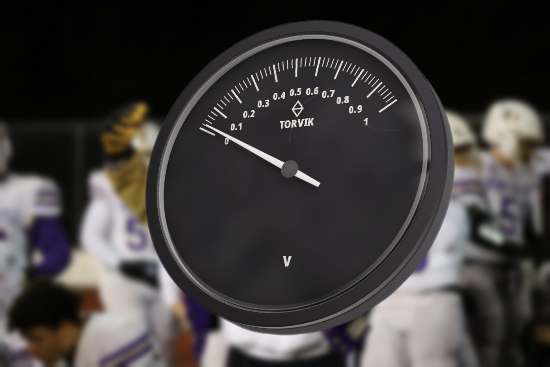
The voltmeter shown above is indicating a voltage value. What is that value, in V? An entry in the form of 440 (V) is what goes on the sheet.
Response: 0.02 (V)
